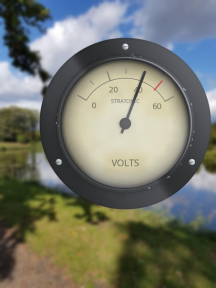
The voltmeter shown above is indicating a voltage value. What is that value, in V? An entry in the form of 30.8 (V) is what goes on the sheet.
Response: 40 (V)
